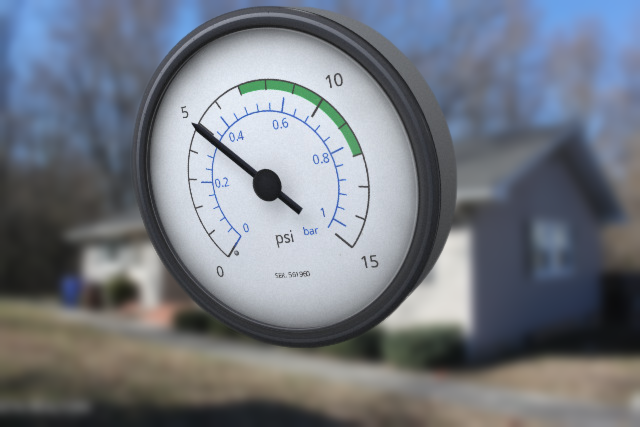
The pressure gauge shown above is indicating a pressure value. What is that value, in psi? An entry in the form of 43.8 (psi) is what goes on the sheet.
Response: 5 (psi)
